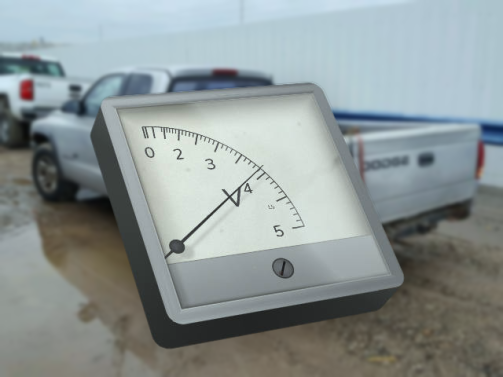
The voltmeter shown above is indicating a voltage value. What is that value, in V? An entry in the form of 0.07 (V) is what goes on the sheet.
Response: 3.9 (V)
